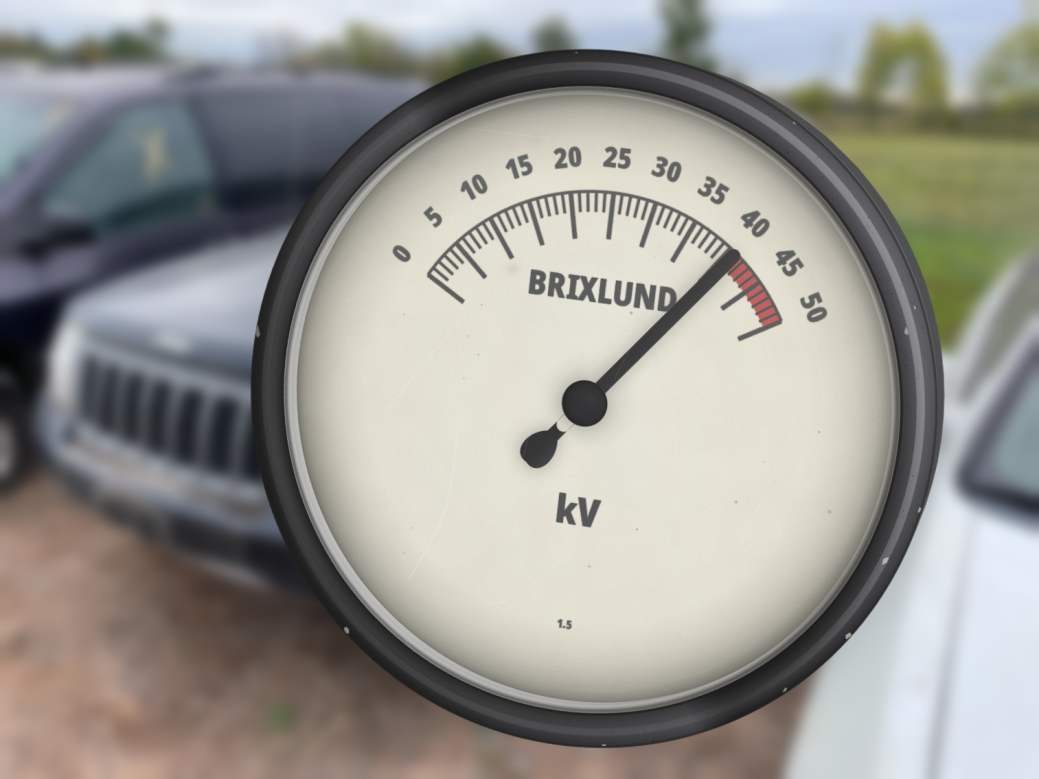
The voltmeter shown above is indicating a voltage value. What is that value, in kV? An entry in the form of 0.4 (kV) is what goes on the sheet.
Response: 41 (kV)
